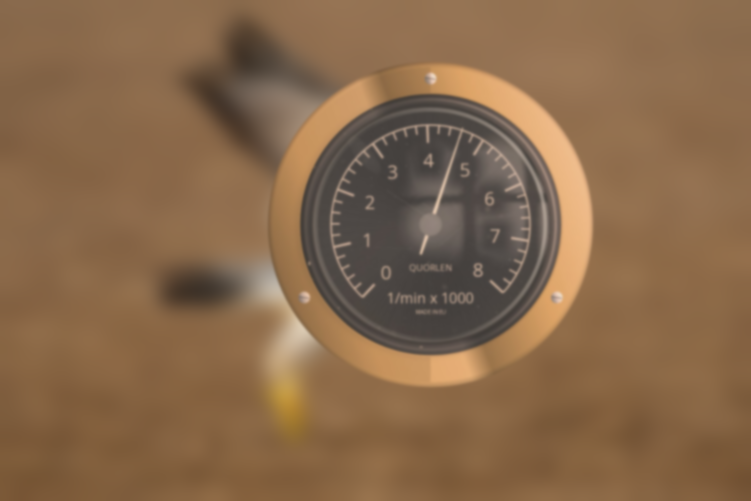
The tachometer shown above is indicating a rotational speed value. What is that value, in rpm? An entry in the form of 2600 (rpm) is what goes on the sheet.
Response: 4600 (rpm)
